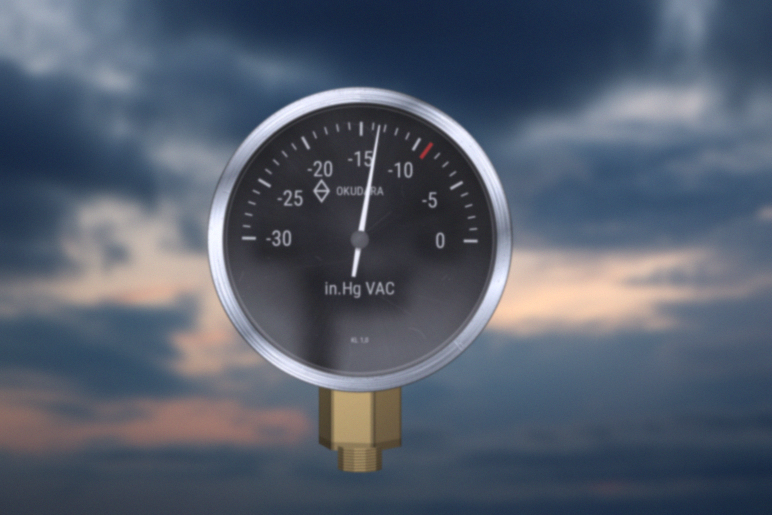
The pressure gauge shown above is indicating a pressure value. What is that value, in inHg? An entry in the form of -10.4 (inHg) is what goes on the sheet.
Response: -13.5 (inHg)
